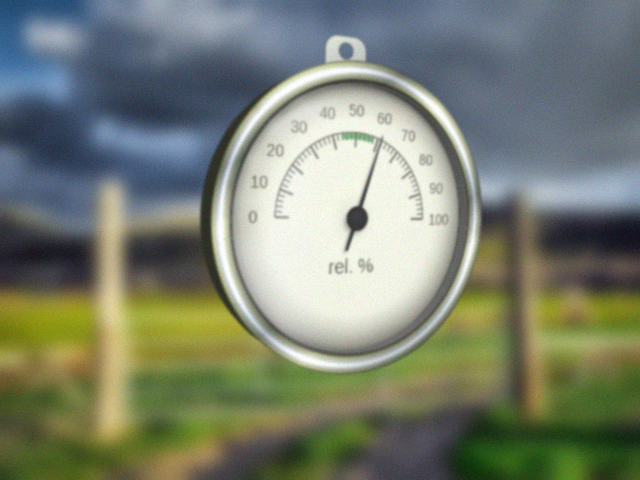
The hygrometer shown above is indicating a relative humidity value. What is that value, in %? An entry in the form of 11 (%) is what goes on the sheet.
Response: 60 (%)
